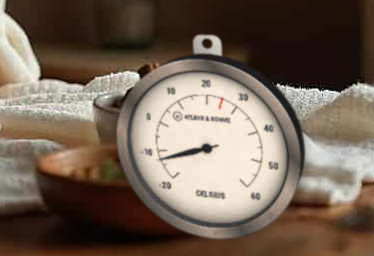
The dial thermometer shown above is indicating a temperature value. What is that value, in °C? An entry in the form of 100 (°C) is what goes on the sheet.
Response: -12.5 (°C)
